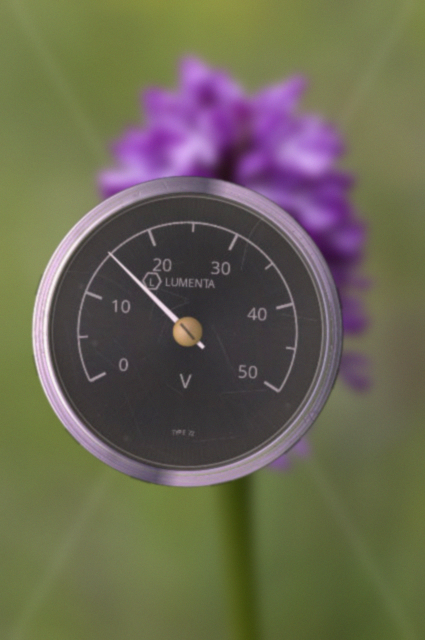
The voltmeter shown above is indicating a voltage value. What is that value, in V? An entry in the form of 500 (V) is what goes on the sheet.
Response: 15 (V)
